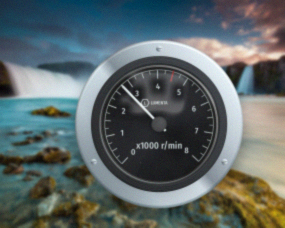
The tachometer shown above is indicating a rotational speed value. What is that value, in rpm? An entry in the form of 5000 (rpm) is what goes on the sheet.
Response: 2750 (rpm)
